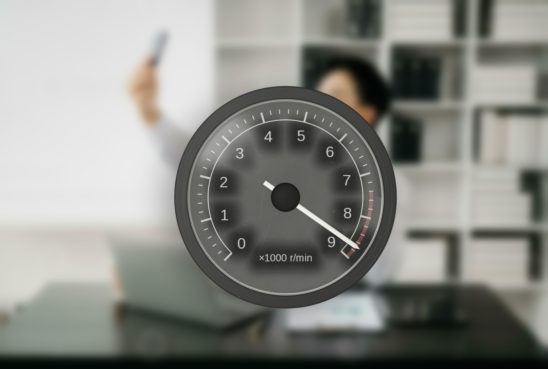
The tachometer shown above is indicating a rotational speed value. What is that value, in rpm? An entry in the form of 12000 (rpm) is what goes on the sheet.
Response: 8700 (rpm)
